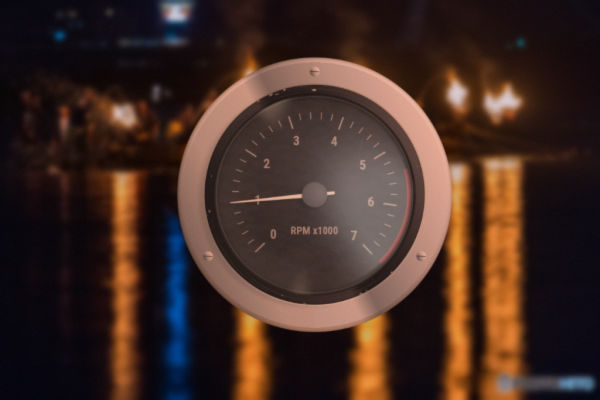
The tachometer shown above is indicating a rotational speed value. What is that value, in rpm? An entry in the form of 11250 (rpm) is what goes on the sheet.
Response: 1000 (rpm)
